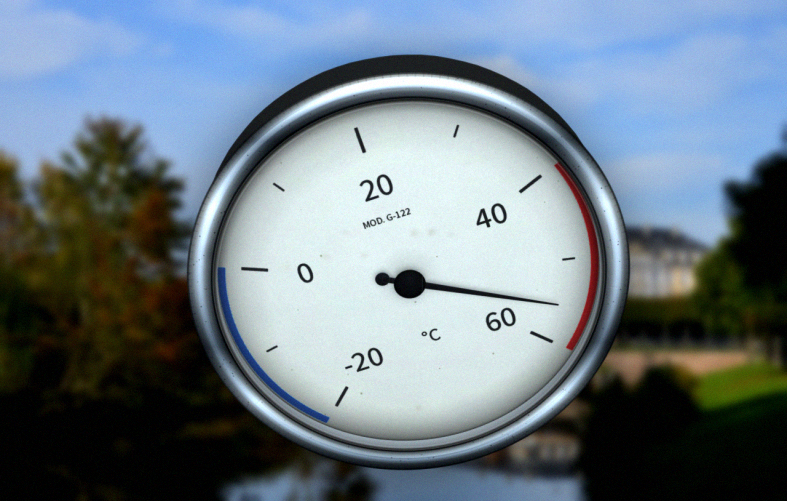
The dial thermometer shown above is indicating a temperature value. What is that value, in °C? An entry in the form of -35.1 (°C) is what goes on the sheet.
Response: 55 (°C)
